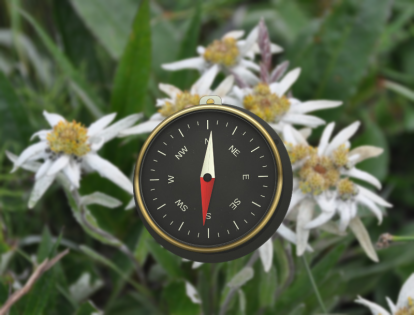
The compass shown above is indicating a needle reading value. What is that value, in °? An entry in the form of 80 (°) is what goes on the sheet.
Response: 185 (°)
